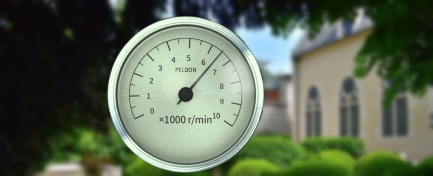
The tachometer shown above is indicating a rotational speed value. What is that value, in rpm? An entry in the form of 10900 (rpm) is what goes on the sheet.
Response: 6500 (rpm)
